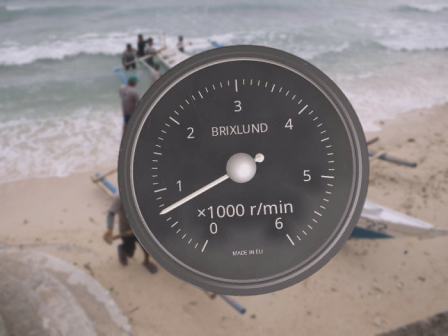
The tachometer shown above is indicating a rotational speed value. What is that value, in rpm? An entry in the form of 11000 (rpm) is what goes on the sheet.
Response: 700 (rpm)
